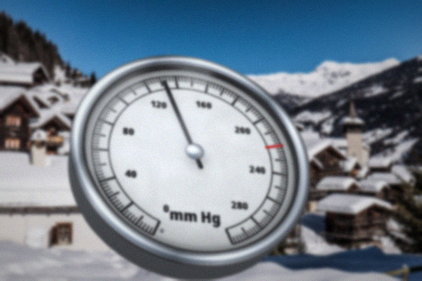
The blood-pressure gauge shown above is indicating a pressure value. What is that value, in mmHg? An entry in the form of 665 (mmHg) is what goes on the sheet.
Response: 130 (mmHg)
